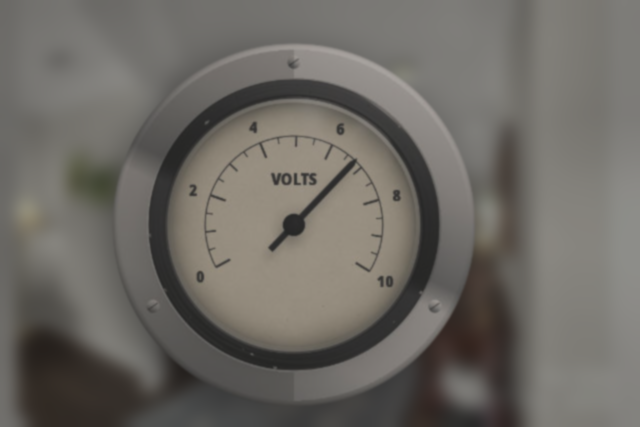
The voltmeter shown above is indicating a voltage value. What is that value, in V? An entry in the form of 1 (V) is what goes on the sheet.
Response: 6.75 (V)
